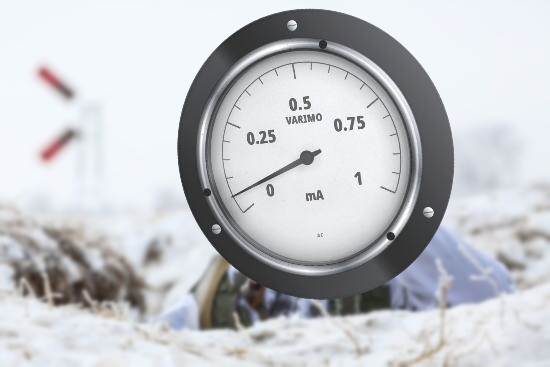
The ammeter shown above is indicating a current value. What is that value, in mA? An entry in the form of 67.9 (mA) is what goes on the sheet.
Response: 0.05 (mA)
